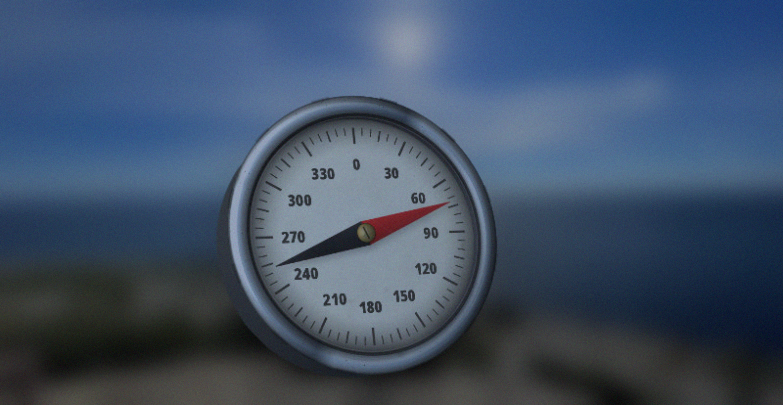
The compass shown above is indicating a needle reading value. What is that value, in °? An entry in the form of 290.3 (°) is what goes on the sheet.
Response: 72.5 (°)
